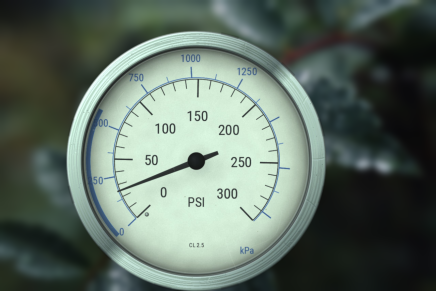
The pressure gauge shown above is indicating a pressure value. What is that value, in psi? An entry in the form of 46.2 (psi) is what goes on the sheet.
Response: 25 (psi)
